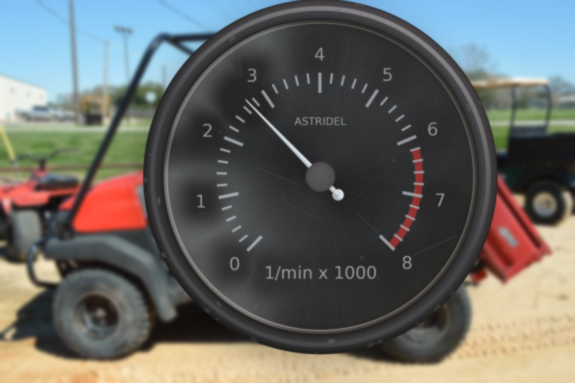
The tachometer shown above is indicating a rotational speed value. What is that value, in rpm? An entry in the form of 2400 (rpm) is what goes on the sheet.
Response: 2700 (rpm)
